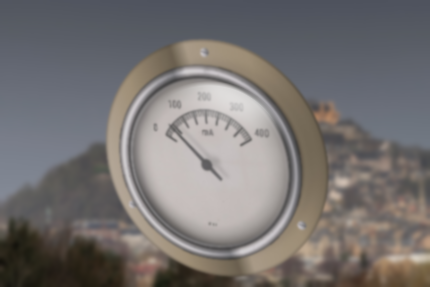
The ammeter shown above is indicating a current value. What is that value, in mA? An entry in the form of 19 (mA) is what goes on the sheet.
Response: 50 (mA)
